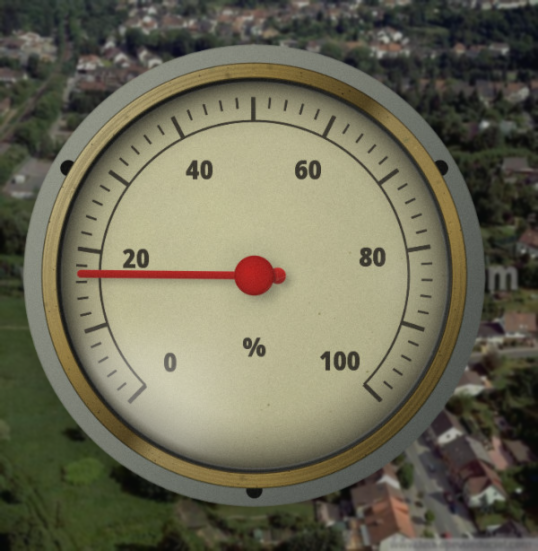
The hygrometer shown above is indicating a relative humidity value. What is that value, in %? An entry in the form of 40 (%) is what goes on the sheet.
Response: 17 (%)
